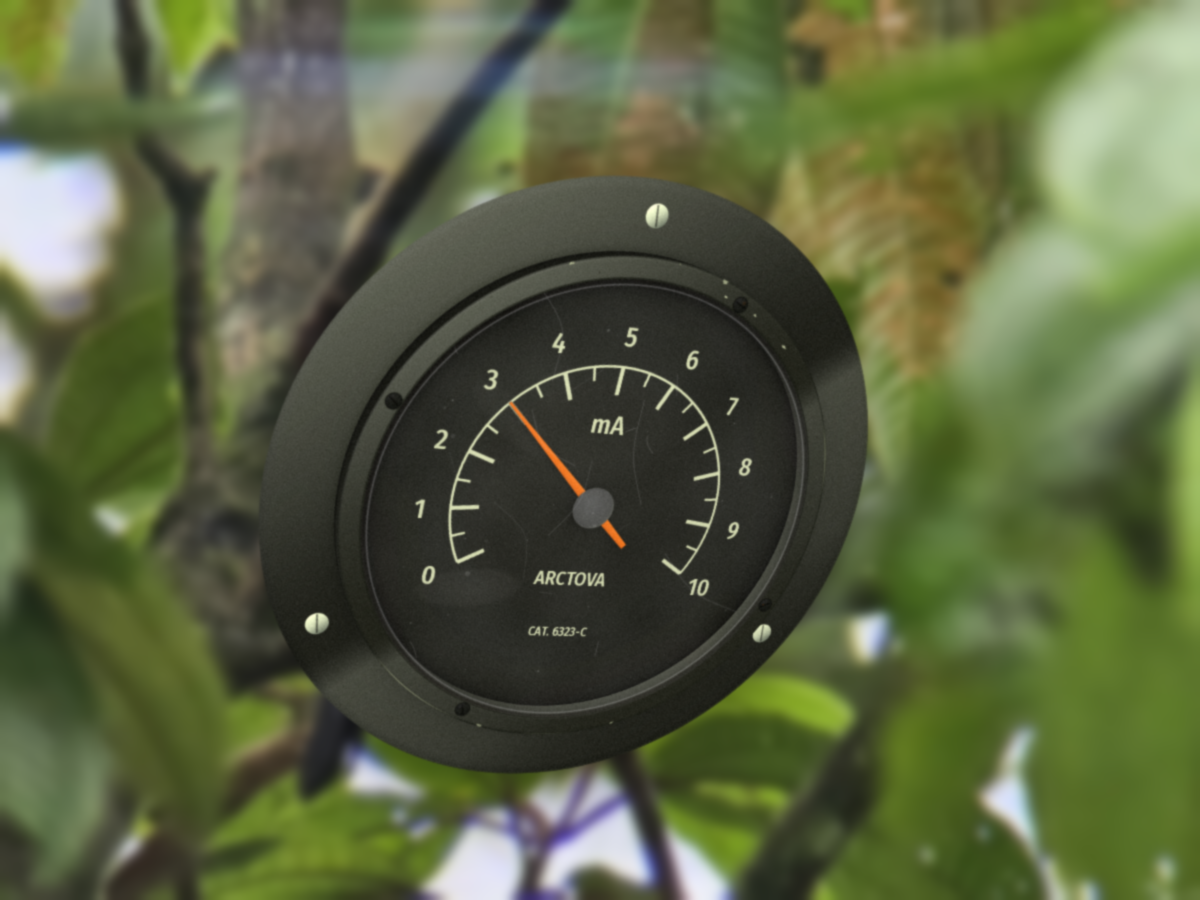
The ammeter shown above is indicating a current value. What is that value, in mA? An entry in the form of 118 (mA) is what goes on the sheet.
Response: 3 (mA)
